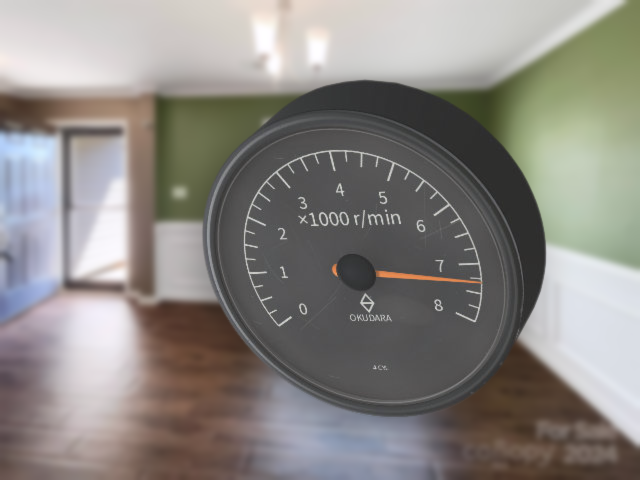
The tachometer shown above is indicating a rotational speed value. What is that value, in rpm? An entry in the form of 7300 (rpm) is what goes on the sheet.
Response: 7250 (rpm)
